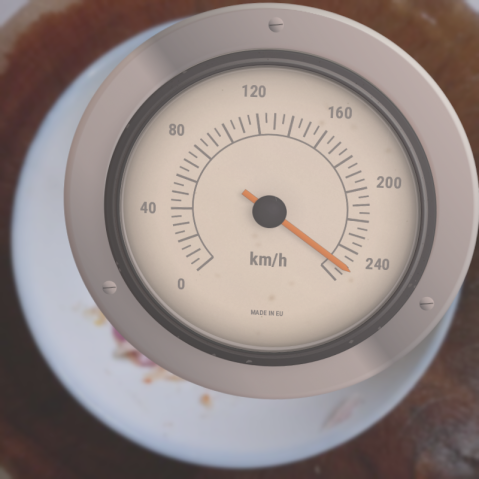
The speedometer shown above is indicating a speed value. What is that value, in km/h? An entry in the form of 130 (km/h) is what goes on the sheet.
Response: 250 (km/h)
